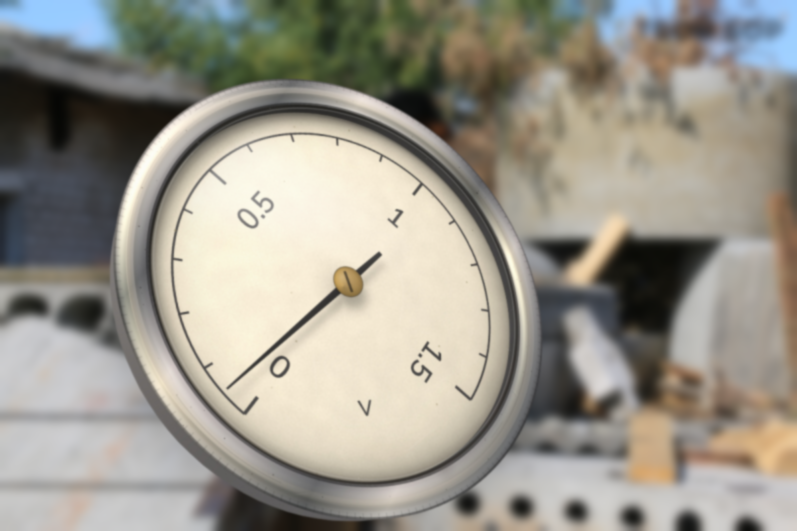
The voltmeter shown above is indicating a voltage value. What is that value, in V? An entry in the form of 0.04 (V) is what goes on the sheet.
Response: 0.05 (V)
